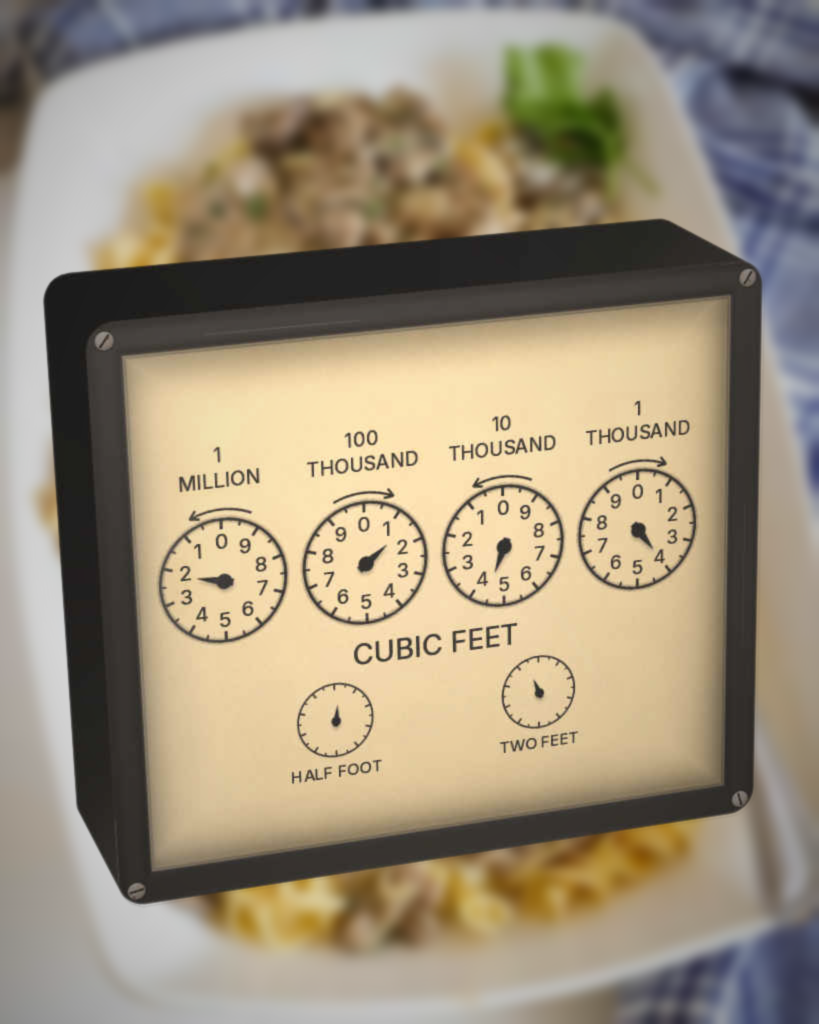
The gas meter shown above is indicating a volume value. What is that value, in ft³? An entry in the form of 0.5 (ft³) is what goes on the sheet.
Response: 214400 (ft³)
